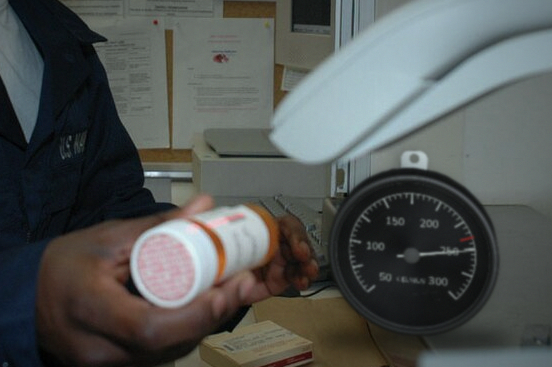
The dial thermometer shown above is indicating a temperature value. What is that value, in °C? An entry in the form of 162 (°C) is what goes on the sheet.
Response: 250 (°C)
